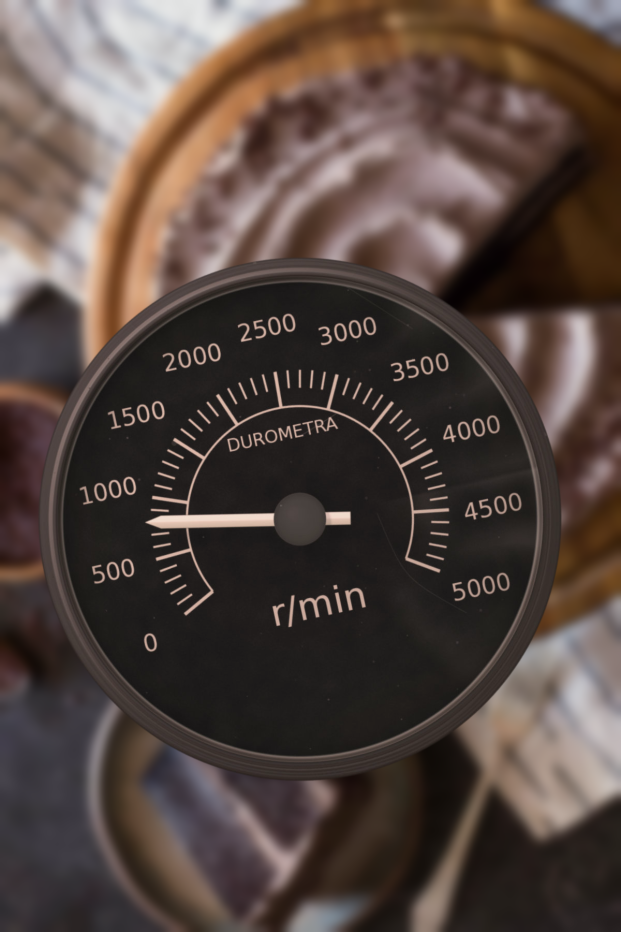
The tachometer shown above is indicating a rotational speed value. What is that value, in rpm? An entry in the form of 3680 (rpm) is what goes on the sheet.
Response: 800 (rpm)
